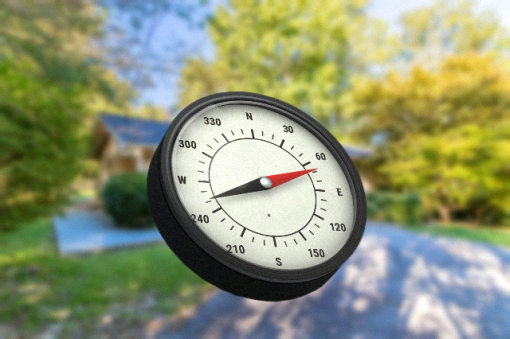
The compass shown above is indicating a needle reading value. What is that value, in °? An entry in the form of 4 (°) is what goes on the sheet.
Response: 70 (°)
